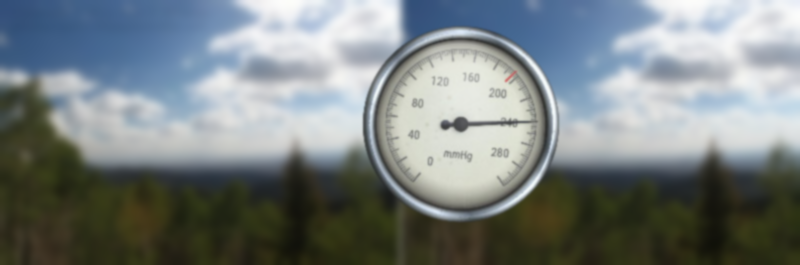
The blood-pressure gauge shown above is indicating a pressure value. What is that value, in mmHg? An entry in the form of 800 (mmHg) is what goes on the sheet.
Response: 240 (mmHg)
